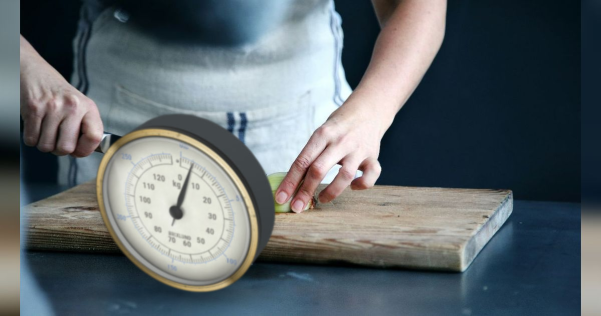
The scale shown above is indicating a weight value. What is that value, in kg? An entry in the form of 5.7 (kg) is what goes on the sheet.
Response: 5 (kg)
